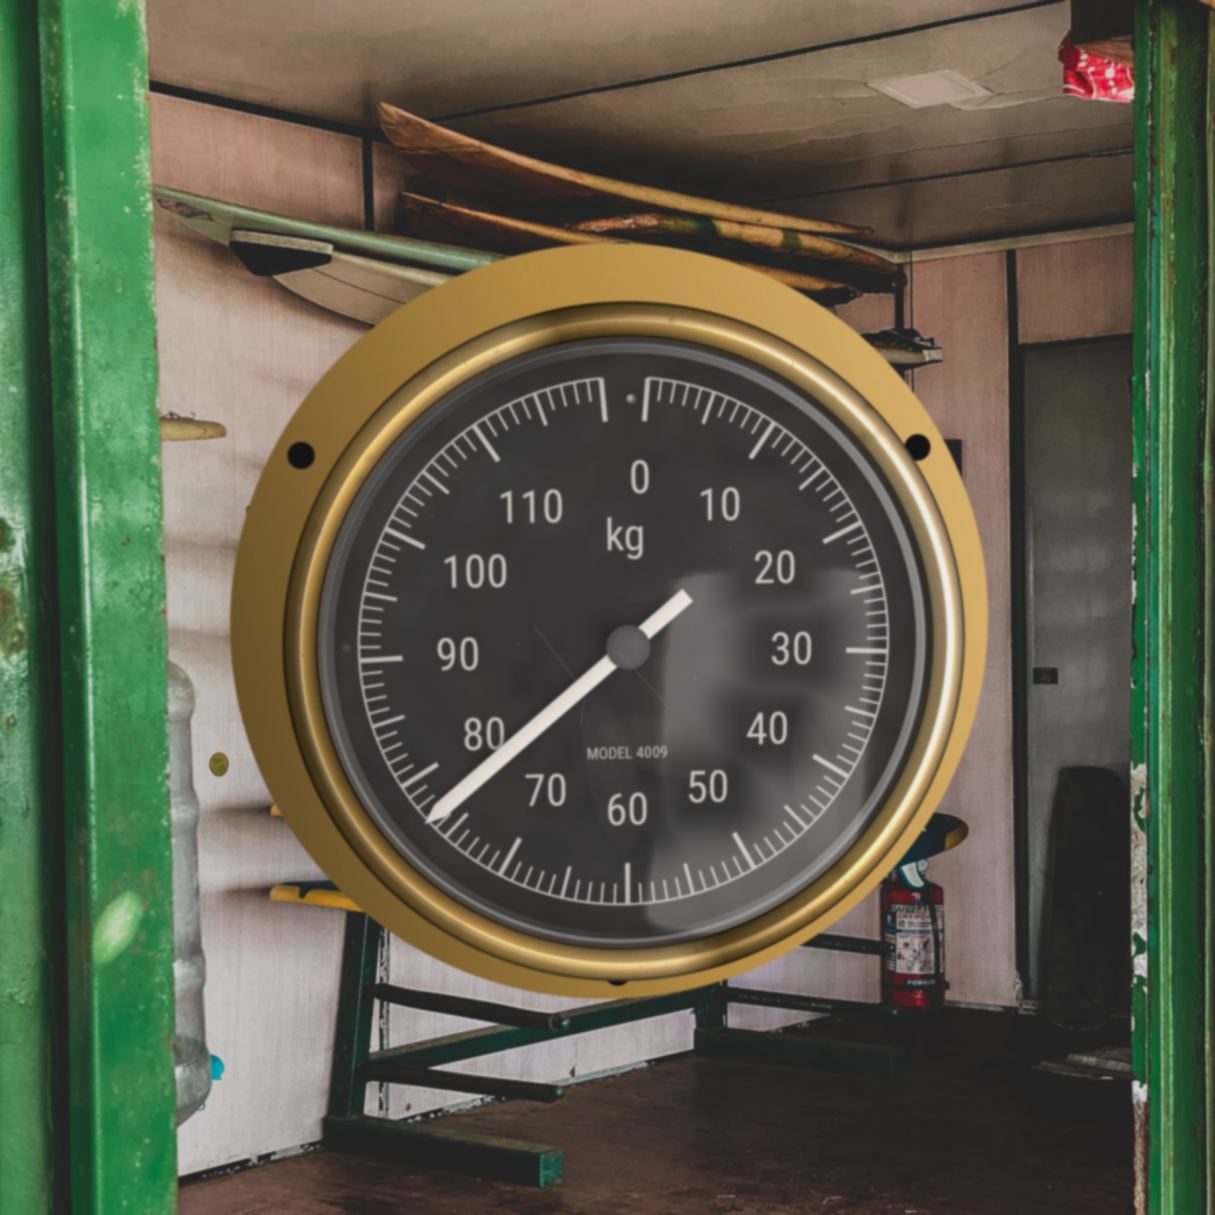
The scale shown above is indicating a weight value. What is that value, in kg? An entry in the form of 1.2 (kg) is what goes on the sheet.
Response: 77 (kg)
